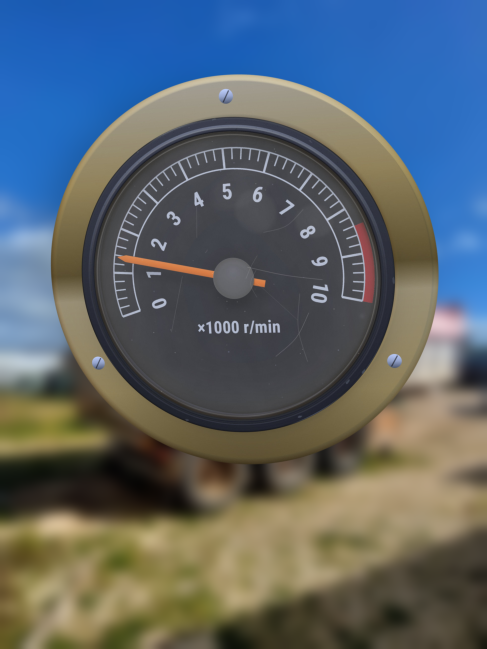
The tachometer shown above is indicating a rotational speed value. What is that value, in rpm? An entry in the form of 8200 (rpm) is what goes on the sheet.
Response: 1400 (rpm)
